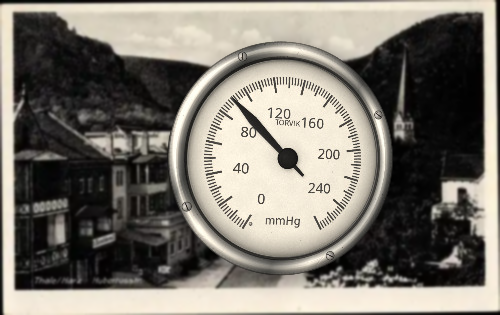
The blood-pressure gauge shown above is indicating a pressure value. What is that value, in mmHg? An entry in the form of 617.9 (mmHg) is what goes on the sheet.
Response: 90 (mmHg)
